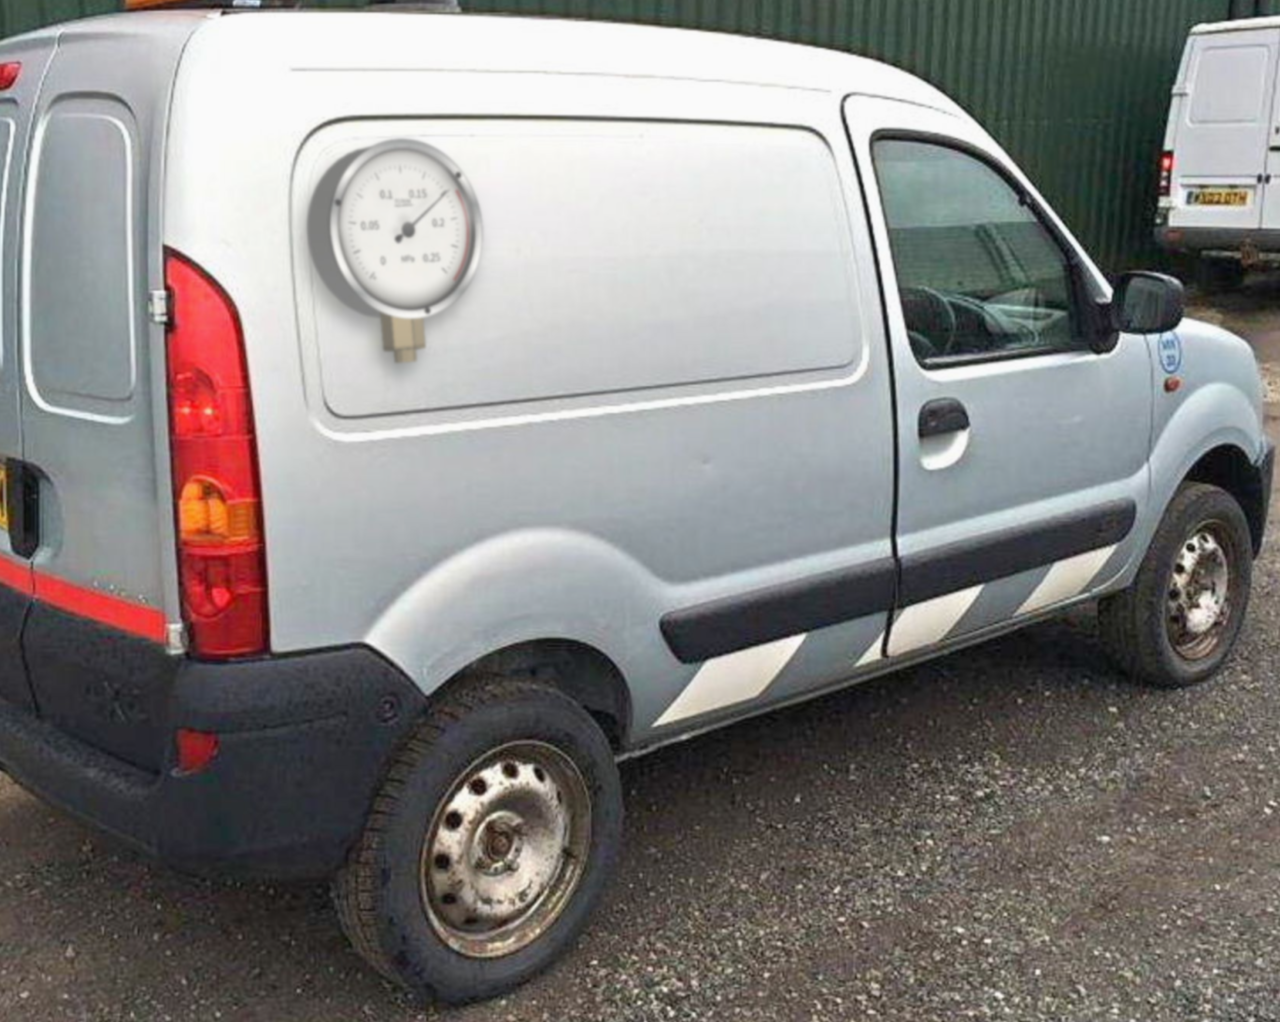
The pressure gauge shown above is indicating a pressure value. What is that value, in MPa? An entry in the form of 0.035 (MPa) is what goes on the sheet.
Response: 0.175 (MPa)
